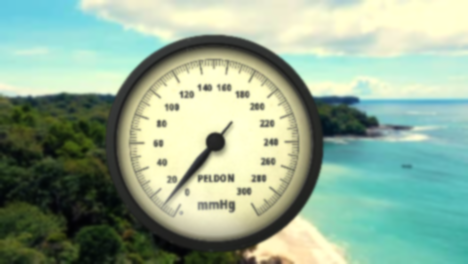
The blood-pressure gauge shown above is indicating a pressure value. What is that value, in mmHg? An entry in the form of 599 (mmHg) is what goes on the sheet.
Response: 10 (mmHg)
